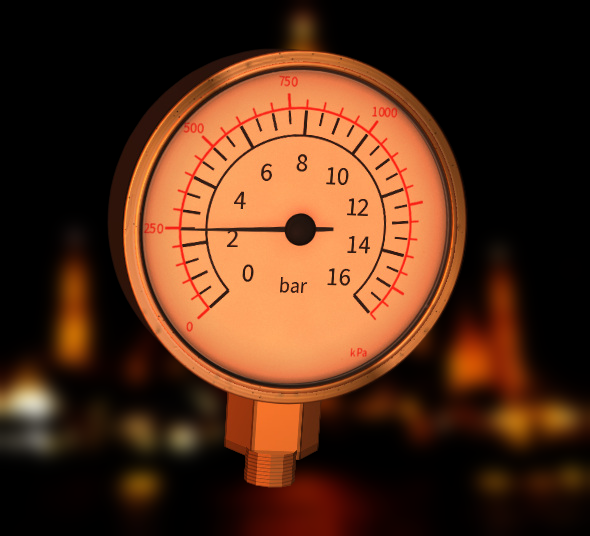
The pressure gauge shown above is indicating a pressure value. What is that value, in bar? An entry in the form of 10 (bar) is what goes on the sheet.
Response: 2.5 (bar)
